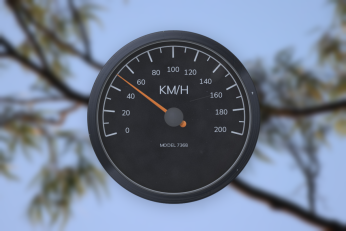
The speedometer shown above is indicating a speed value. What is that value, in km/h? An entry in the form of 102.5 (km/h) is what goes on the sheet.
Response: 50 (km/h)
